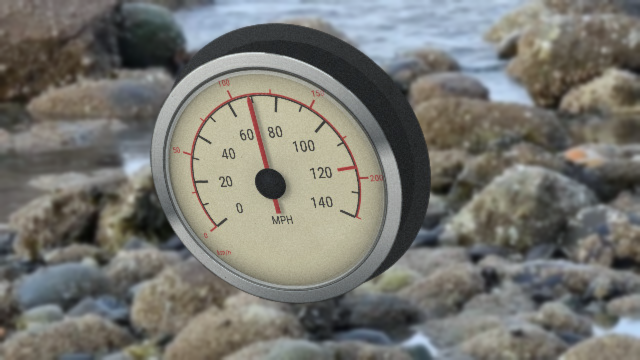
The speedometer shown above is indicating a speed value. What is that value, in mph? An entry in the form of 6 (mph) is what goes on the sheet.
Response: 70 (mph)
